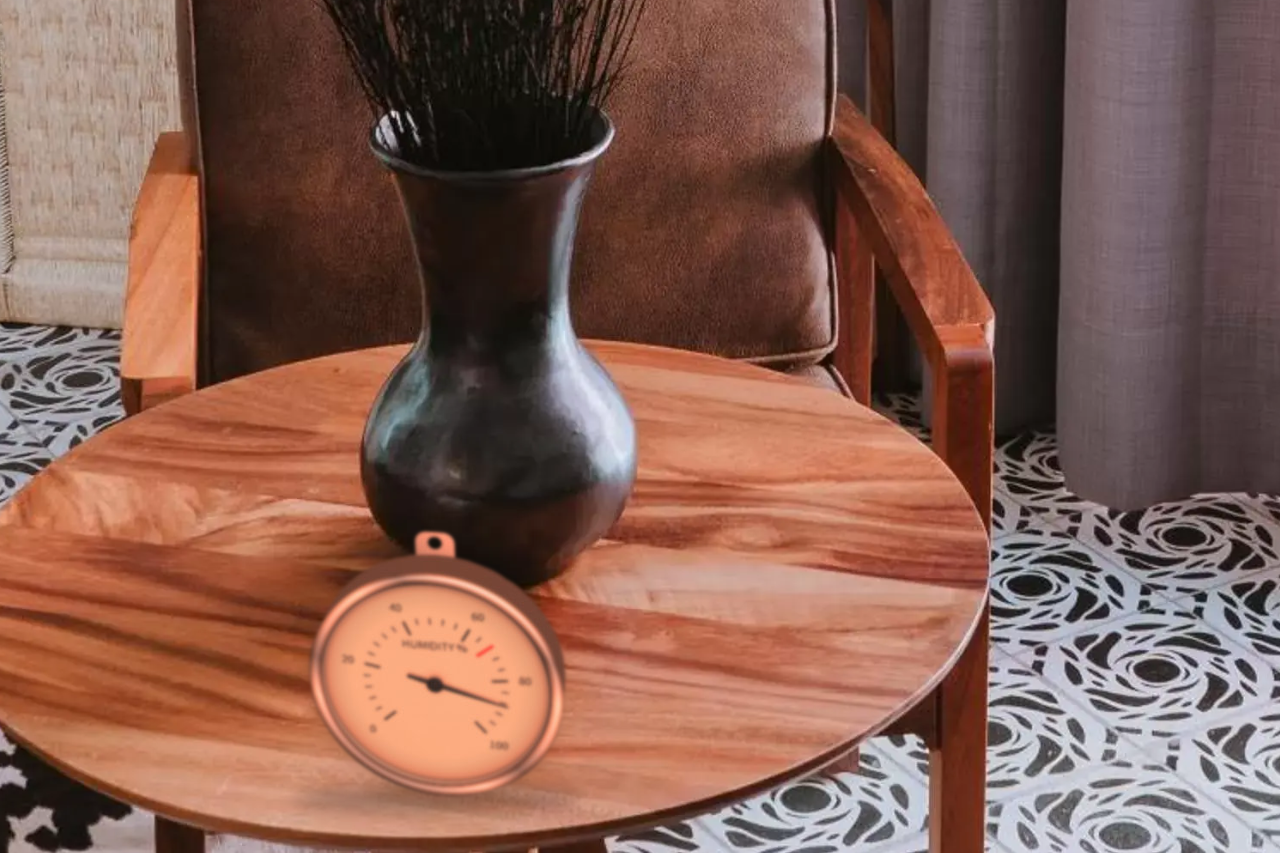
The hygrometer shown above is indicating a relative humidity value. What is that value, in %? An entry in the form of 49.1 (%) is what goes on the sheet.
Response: 88 (%)
